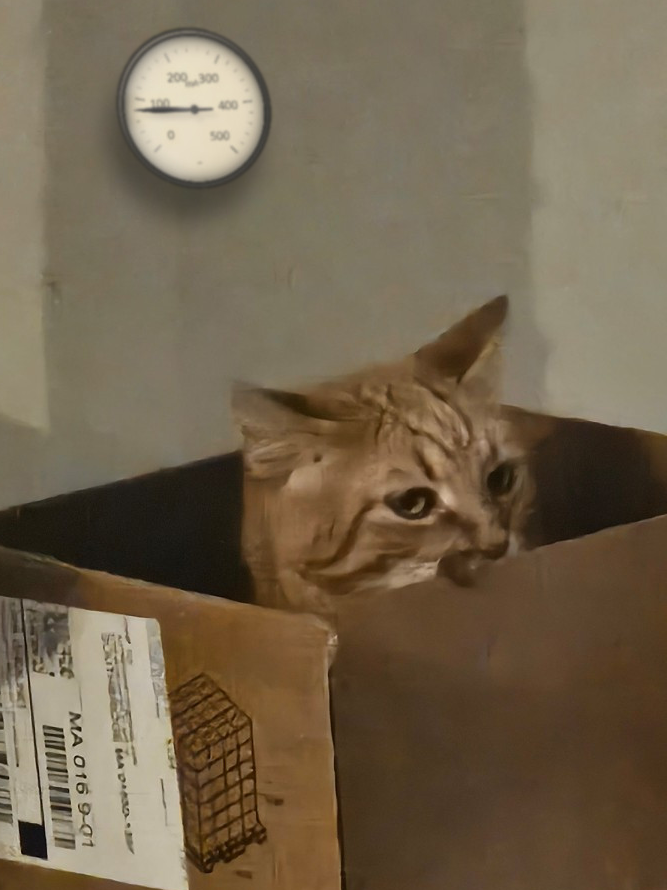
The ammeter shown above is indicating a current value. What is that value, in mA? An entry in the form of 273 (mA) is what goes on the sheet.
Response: 80 (mA)
